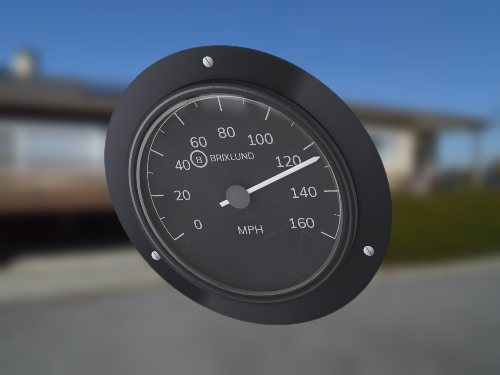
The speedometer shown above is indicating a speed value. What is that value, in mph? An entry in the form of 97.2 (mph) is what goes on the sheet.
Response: 125 (mph)
